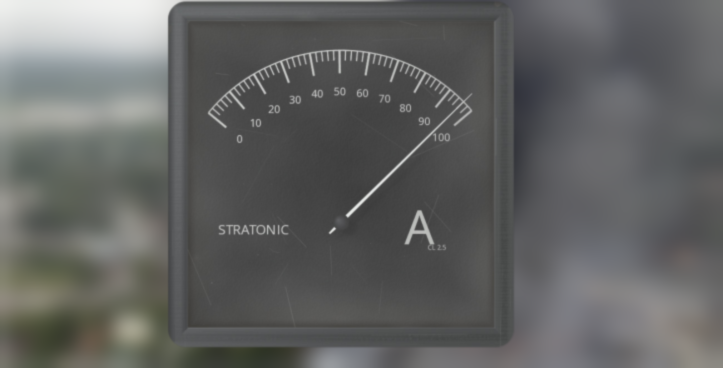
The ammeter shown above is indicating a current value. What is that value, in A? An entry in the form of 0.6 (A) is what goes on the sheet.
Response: 96 (A)
